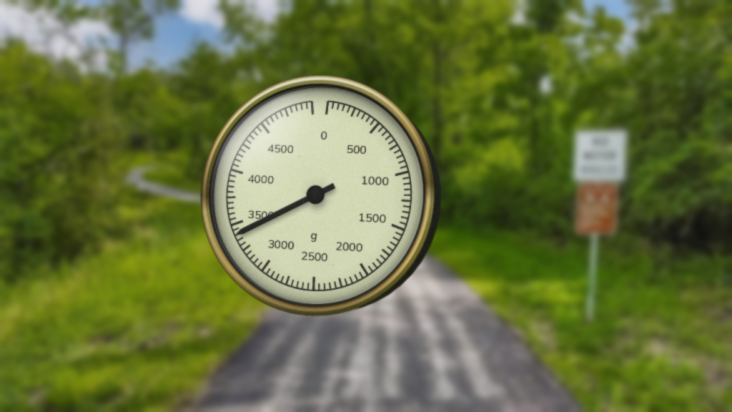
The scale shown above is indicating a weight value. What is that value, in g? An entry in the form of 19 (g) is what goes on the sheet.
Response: 3400 (g)
